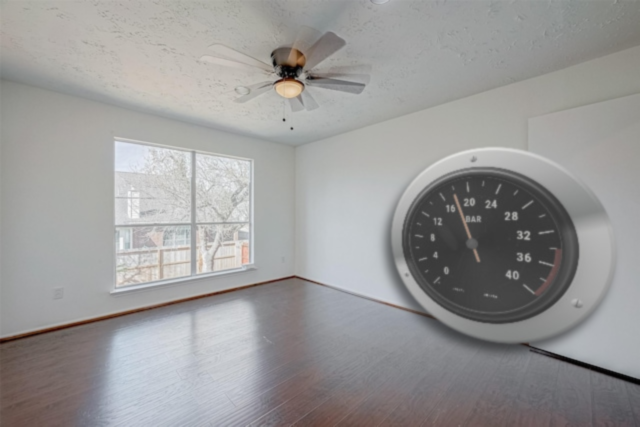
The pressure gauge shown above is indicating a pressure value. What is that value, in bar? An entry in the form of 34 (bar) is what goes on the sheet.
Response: 18 (bar)
